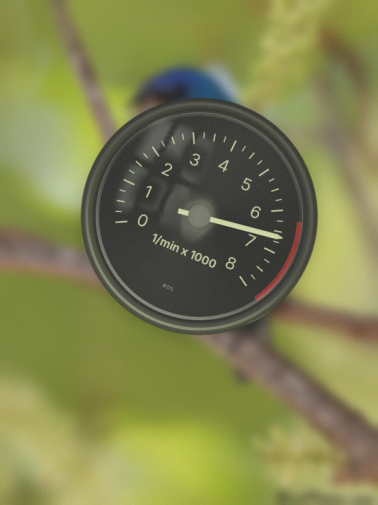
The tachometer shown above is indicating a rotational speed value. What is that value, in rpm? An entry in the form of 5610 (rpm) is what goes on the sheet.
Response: 6625 (rpm)
